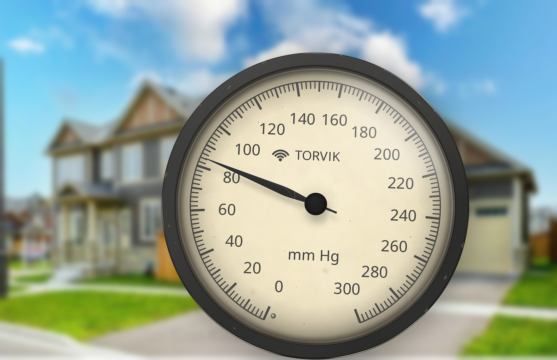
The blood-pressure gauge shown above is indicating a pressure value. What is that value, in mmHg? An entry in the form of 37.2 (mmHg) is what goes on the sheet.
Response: 84 (mmHg)
